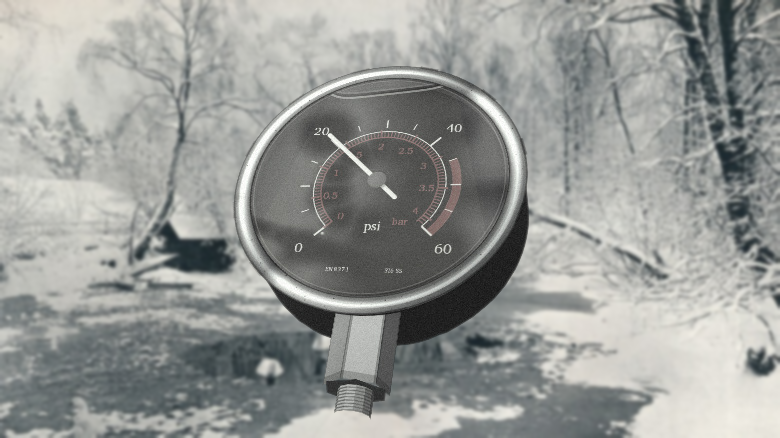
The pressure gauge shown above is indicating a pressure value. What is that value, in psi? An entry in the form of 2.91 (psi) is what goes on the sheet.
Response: 20 (psi)
